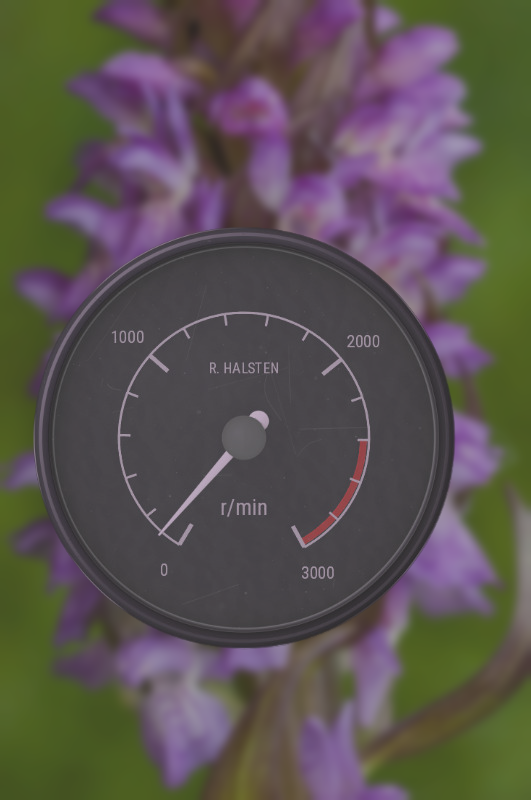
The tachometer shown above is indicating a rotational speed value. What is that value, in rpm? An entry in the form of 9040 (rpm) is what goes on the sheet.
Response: 100 (rpm)
